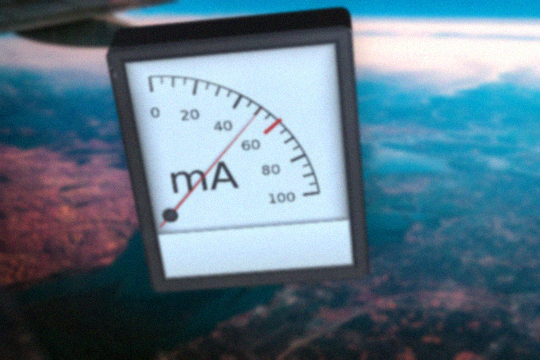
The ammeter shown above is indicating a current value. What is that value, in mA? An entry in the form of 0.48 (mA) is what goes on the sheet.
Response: 50 (mA)
